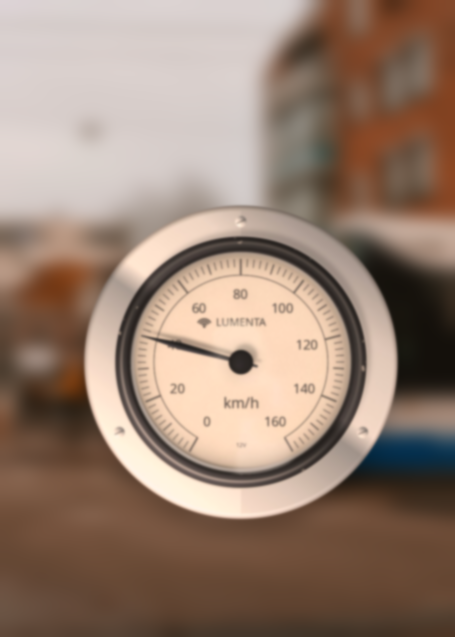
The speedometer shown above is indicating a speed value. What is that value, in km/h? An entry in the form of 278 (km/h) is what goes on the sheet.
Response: 40 (km/h)
